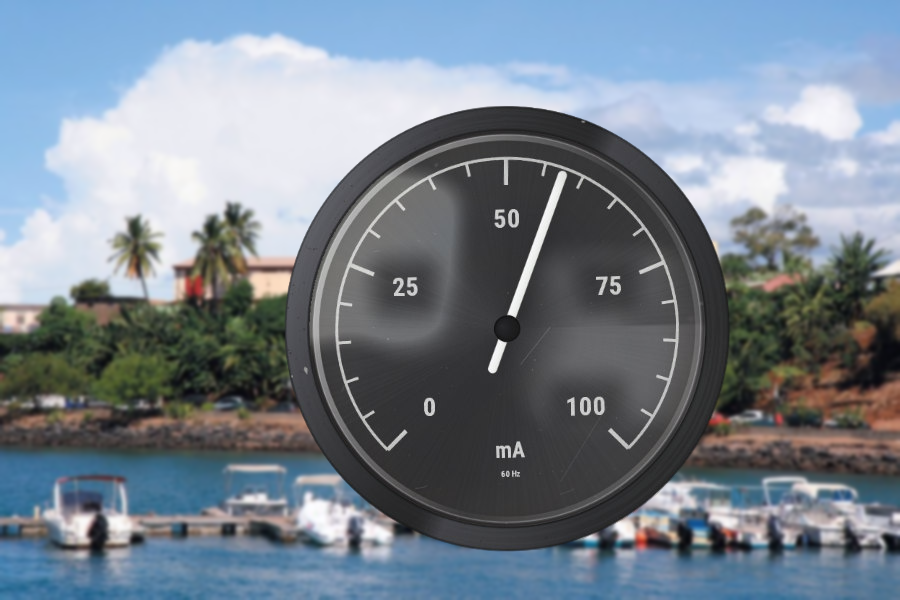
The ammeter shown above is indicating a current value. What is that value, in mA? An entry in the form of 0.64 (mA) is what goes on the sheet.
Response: 57.5 (mA)
